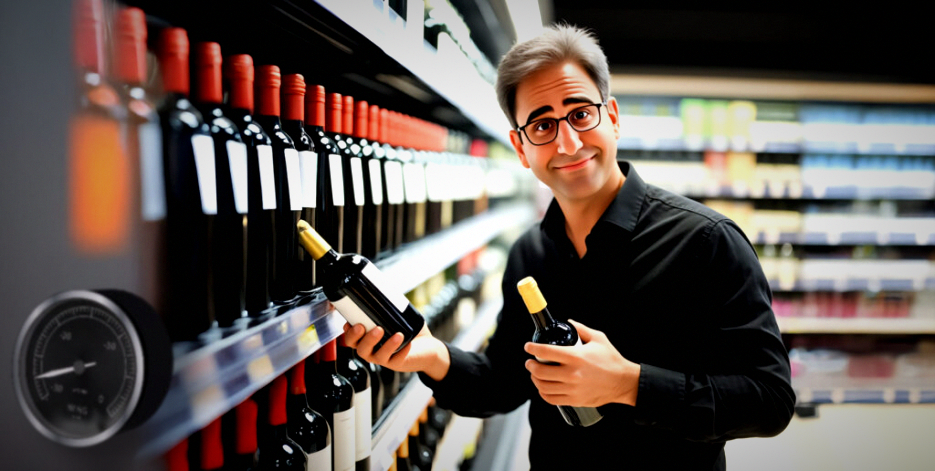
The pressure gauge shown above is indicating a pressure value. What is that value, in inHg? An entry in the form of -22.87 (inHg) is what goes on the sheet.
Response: -27.5 (inHg)
